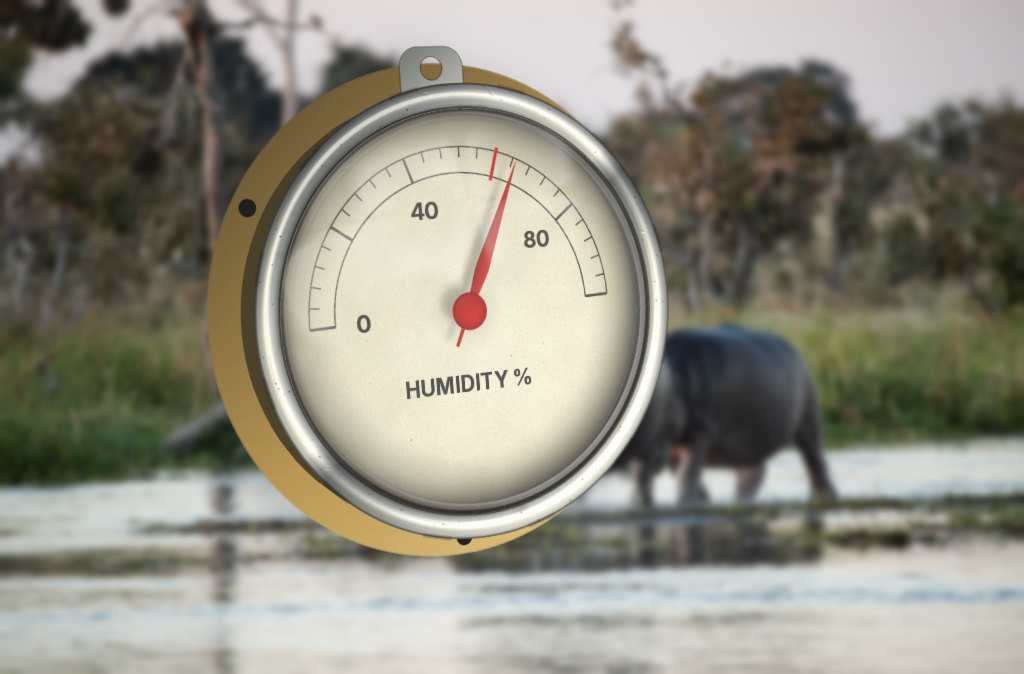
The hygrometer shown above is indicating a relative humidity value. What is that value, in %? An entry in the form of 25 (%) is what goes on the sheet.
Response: 64 (%)
